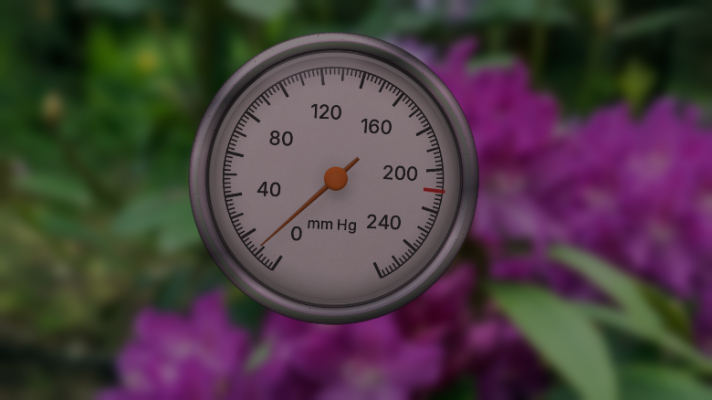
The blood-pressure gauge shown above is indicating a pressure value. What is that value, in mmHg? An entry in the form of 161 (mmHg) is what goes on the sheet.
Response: 12 (mmHg)
